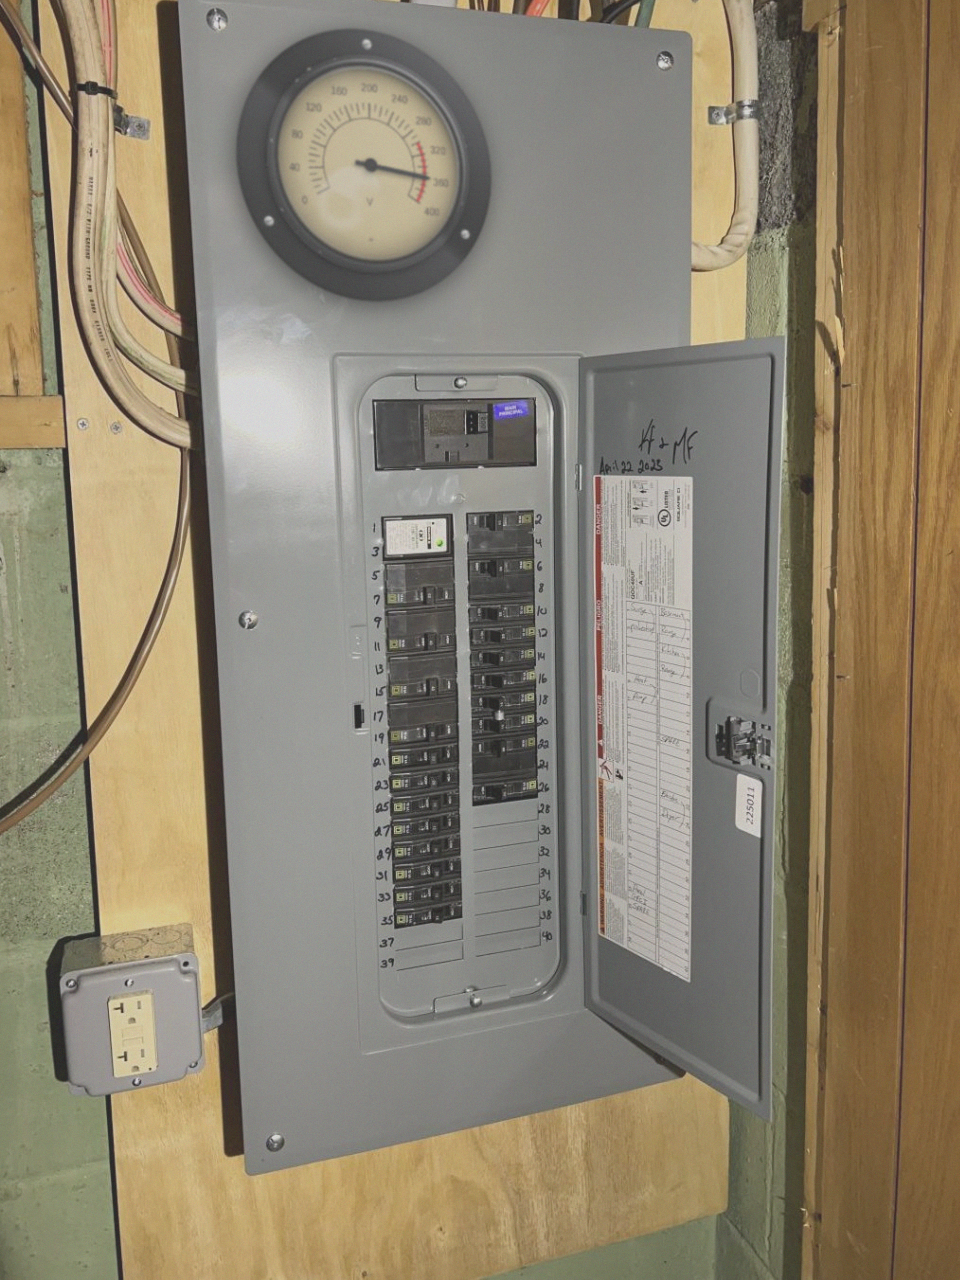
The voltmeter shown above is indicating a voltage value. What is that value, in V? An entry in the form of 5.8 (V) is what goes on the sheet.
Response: 360 (V)
